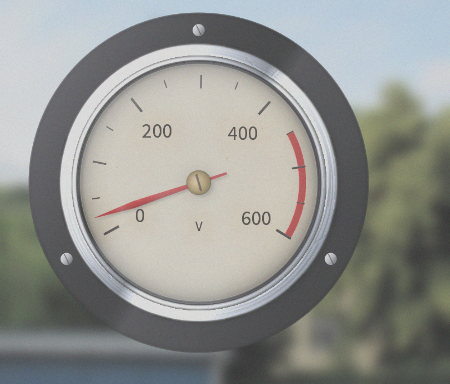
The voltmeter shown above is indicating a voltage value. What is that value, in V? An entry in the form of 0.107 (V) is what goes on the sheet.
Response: 25 (V)
